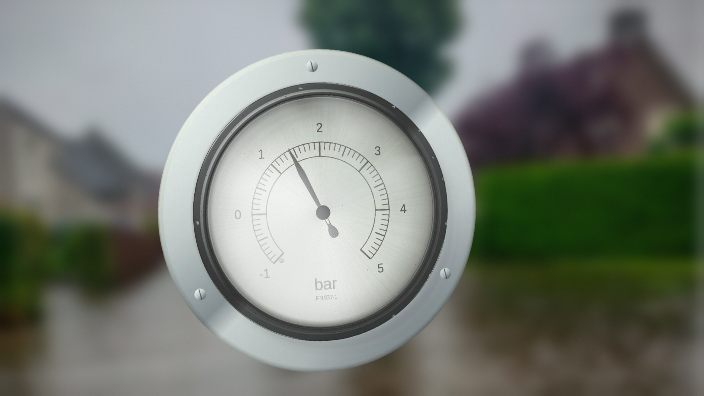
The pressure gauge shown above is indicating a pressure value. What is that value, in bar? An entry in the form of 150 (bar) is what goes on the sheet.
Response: 1.4 (bar)
